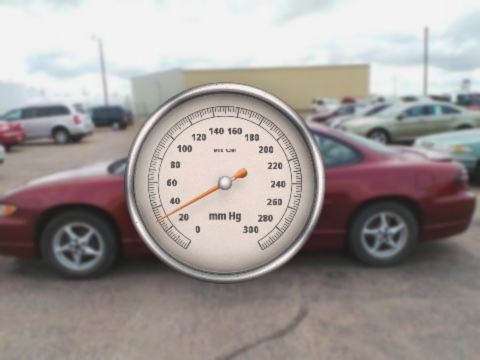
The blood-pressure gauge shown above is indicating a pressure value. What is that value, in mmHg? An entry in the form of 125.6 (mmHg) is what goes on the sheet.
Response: 30 (mmHg)
